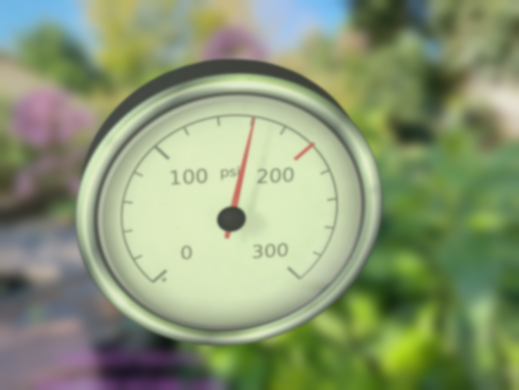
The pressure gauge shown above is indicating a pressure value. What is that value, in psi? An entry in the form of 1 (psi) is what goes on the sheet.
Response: 160 (psi)
